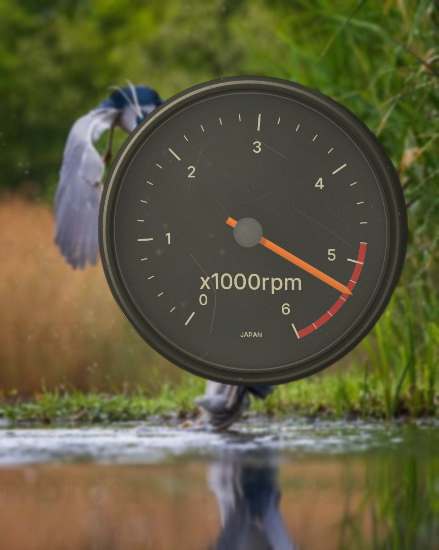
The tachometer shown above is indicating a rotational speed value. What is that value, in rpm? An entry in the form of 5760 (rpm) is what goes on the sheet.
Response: 5300 (rpm)
